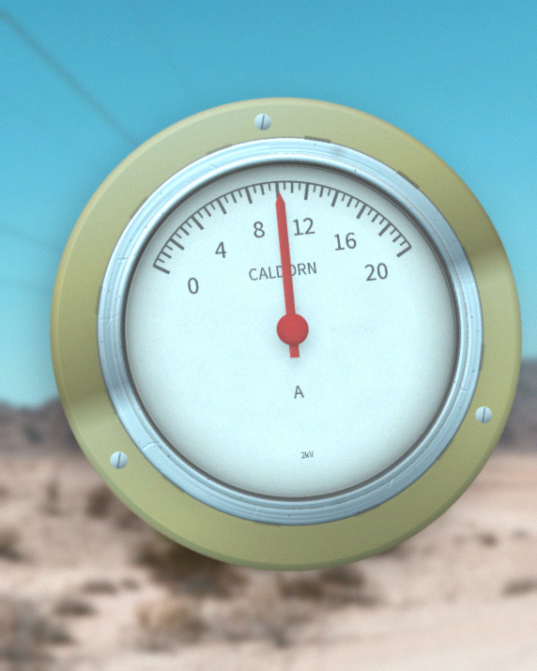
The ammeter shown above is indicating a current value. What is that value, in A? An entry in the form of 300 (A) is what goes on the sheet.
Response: 10 (A)
